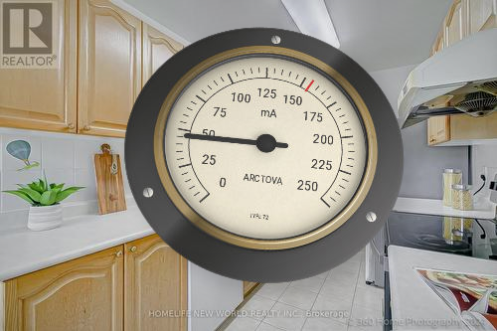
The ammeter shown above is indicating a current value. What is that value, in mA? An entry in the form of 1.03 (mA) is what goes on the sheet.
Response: 45 (mA)
